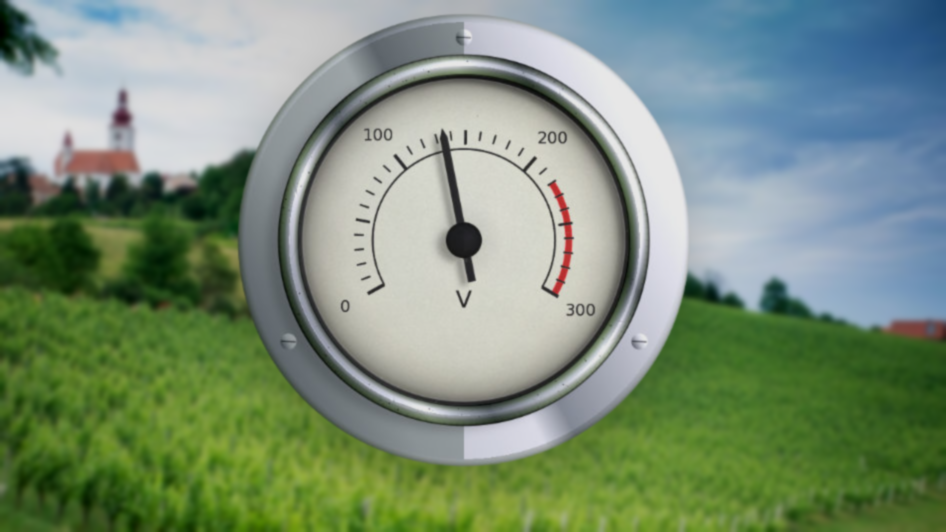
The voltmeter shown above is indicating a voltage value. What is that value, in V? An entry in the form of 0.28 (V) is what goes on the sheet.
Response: 135 (V)
